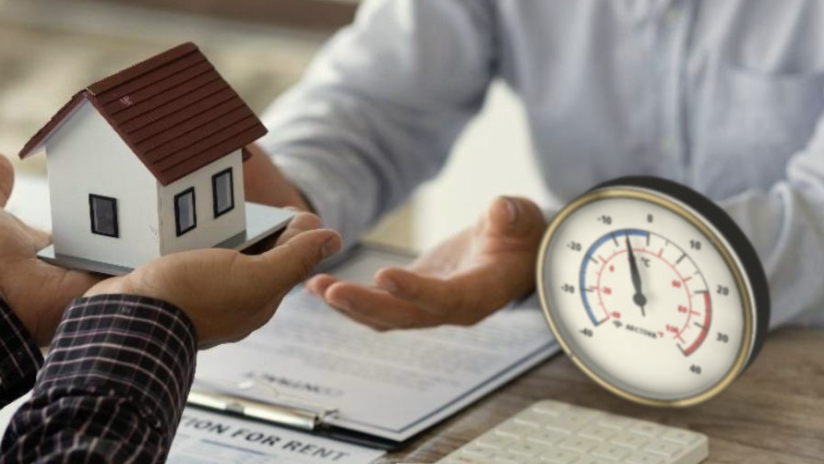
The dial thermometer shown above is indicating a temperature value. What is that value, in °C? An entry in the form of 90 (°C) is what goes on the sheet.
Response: -5 (°C)
